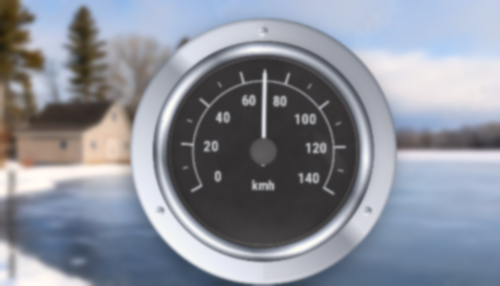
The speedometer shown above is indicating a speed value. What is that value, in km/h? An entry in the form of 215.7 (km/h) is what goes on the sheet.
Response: 70 (km/h)
